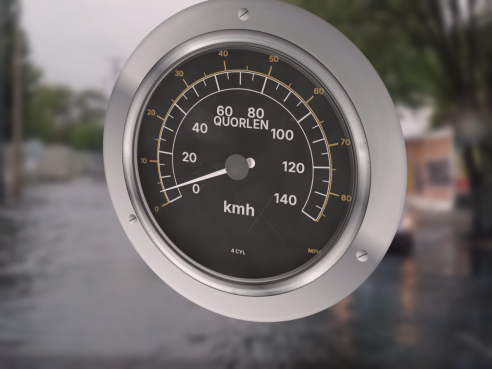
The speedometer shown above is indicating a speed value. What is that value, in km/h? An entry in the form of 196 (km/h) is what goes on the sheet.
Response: 5 (km/h)
